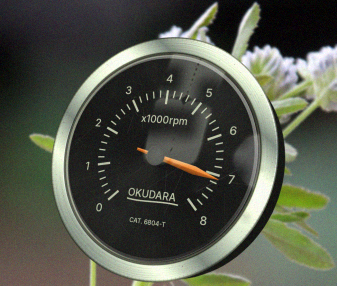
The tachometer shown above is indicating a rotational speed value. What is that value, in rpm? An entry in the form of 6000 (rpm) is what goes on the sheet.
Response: 7100 (rpm)
